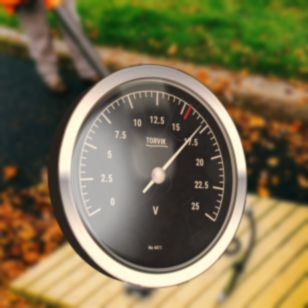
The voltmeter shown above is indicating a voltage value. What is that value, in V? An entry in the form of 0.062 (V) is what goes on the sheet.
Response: 17 (V)
